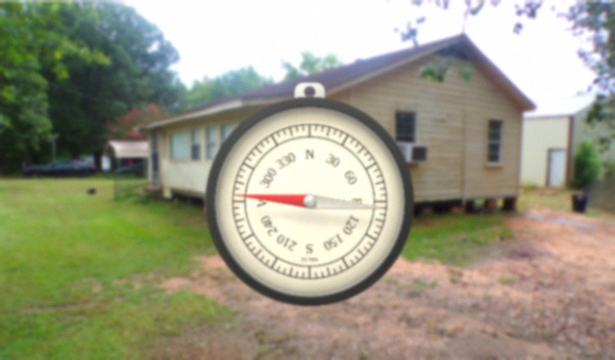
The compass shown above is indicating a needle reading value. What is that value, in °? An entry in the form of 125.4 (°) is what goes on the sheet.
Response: 275 (°)
